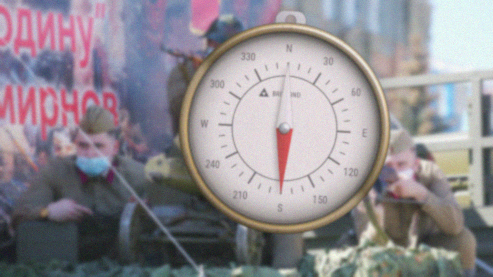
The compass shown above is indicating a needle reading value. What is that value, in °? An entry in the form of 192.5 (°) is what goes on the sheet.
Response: 180 (°)
